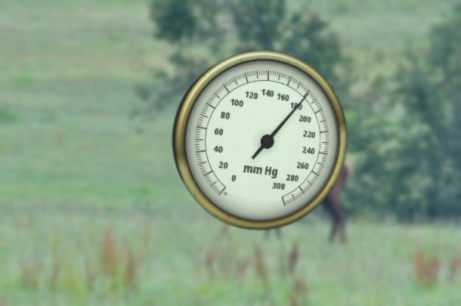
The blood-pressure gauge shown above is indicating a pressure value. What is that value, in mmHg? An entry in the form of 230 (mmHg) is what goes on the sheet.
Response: 180 (mmHg)
